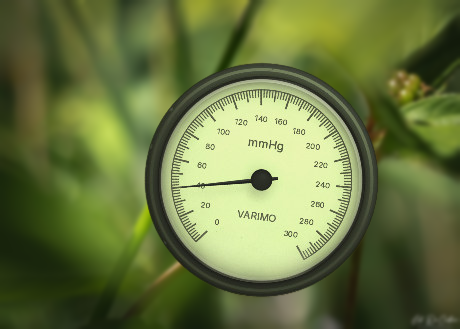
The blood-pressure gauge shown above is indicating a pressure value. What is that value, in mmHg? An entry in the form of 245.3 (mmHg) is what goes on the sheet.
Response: 40 (mmHg)
